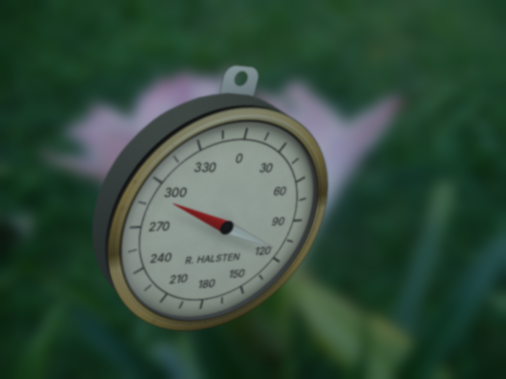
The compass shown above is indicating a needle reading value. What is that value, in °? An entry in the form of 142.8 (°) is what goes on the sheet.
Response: 292.5 (°)
